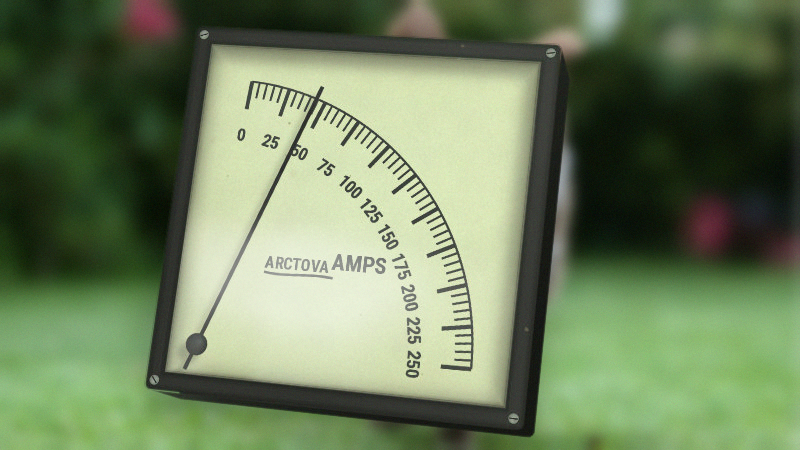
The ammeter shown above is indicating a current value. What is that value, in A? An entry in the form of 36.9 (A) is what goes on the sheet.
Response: 45 (A)
